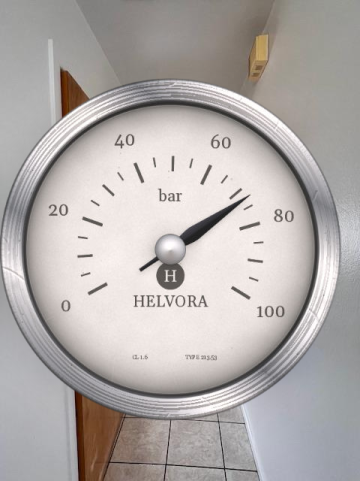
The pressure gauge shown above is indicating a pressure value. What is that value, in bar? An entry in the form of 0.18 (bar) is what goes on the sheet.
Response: 72.5 (bar)
